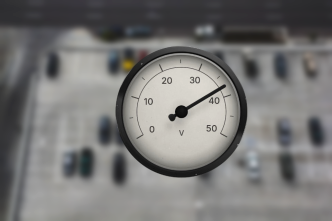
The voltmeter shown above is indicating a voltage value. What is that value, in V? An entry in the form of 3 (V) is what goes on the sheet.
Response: 37.5 (V)
